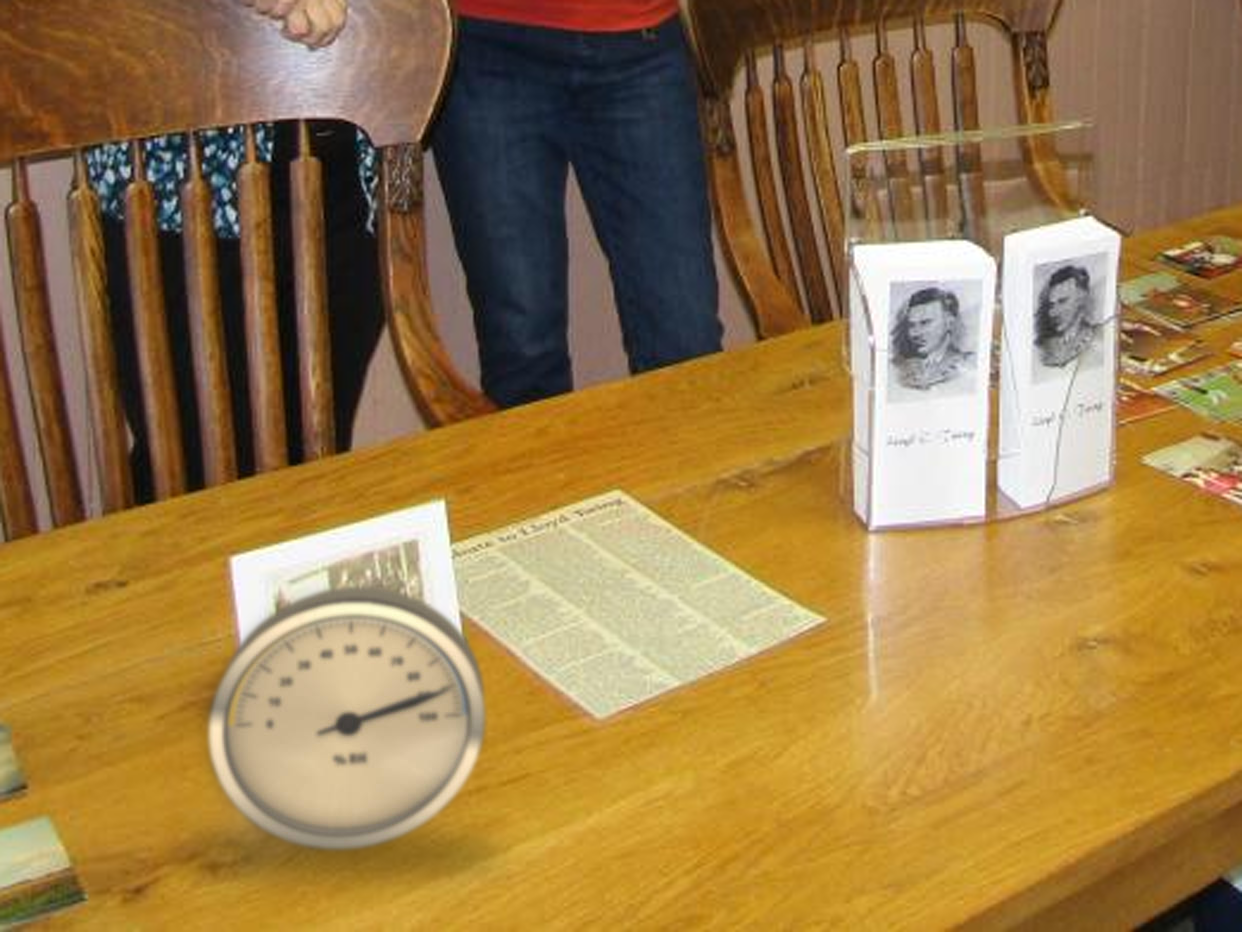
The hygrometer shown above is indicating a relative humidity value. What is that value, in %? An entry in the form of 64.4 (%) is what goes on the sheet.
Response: 90 (%)
